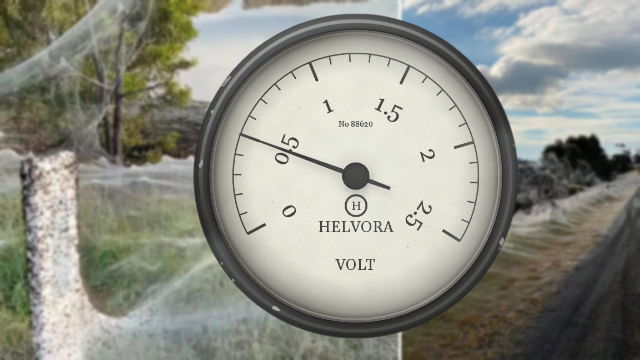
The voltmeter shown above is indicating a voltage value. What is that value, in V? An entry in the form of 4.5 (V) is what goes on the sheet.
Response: 0.5 (V)
